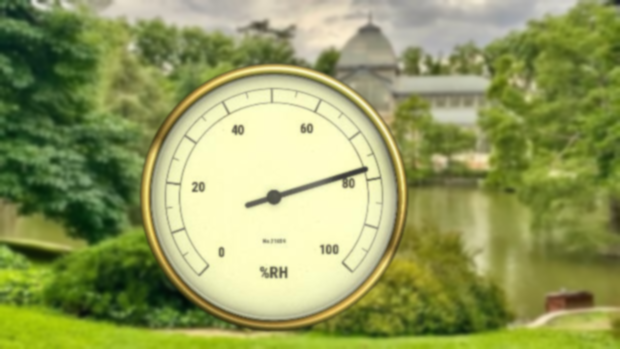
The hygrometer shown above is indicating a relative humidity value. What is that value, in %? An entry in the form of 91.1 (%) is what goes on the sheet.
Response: 77.5 (%)
